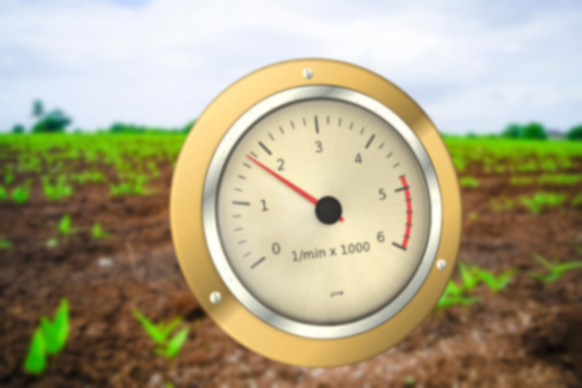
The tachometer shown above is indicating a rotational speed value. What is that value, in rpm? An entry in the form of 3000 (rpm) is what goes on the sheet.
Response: 1700 (rpm)
